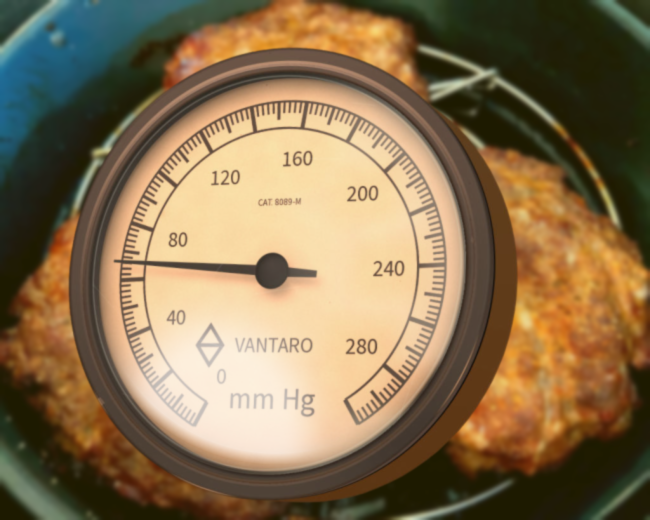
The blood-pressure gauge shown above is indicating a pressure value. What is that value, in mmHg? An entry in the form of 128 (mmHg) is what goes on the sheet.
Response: 66 (mmHg)
